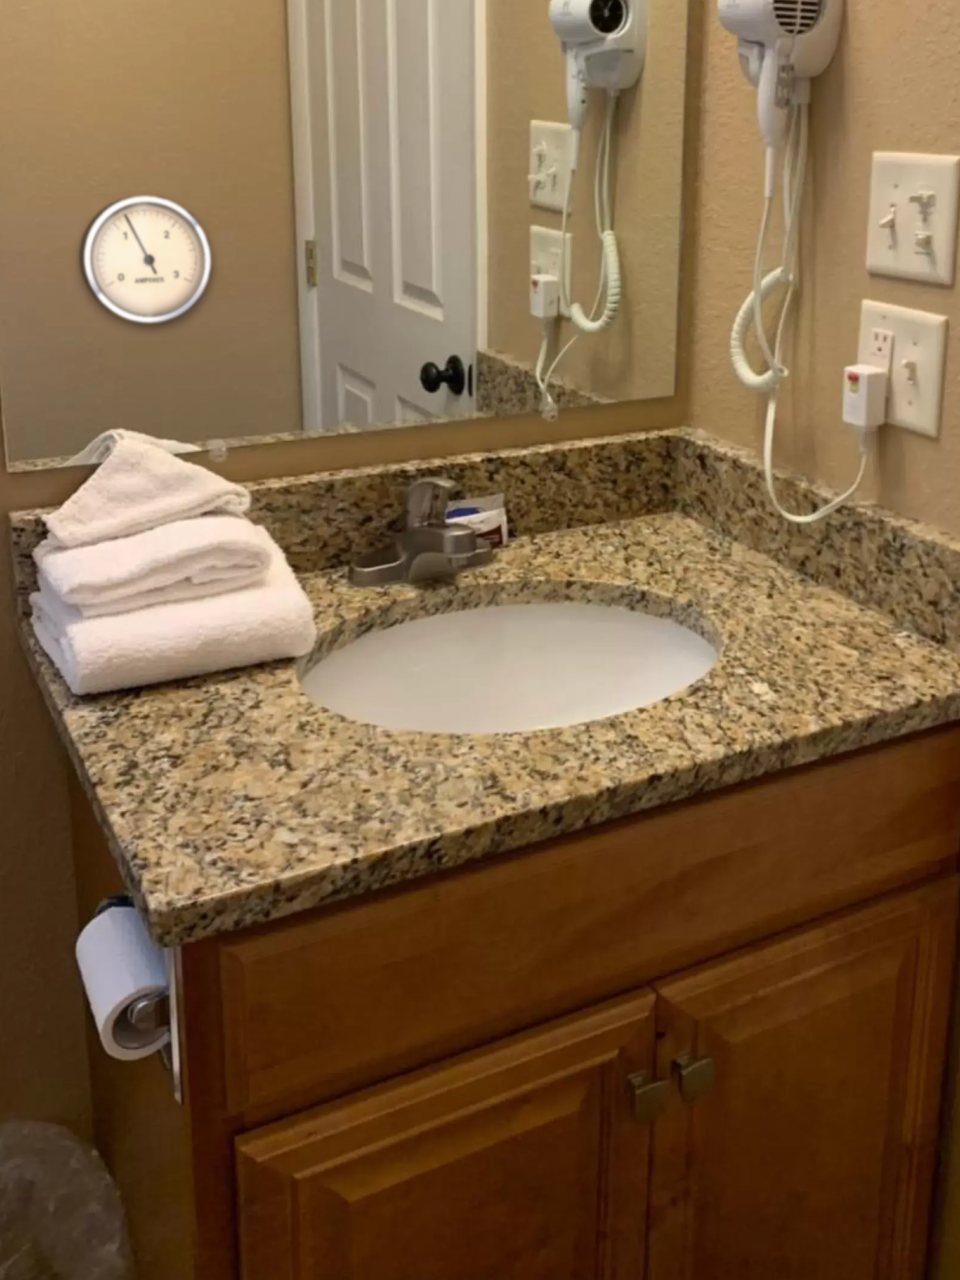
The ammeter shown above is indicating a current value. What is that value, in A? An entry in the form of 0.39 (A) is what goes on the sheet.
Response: 1.2 (A)
